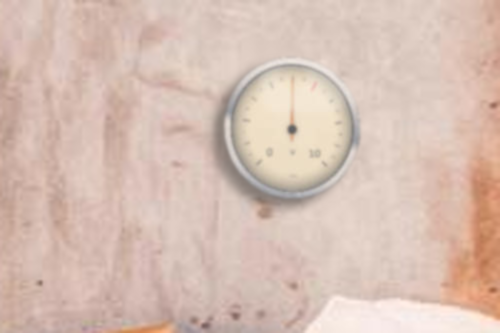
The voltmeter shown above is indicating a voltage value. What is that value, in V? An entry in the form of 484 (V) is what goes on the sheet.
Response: 5 (V)
